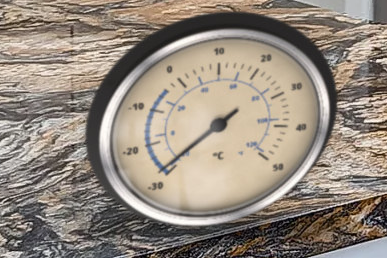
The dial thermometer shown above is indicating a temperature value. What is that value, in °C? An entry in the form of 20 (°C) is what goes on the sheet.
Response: -28 (°C)
